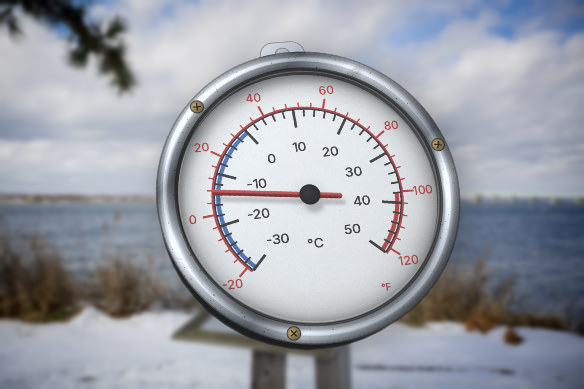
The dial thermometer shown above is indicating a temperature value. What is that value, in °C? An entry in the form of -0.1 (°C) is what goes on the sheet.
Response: -14 (°C)
